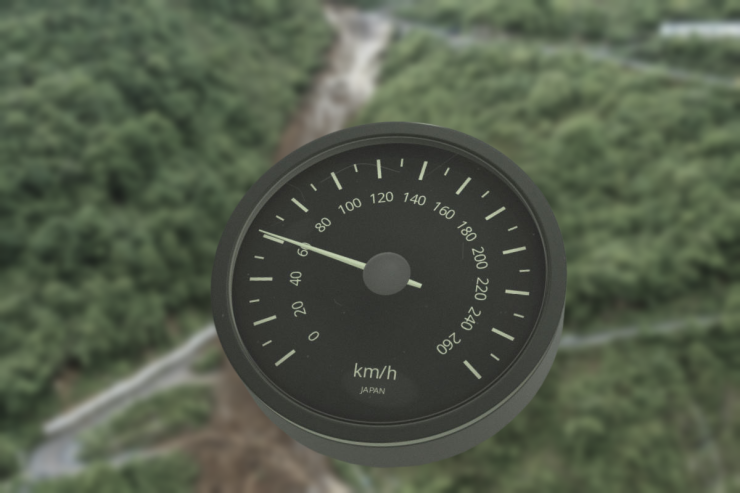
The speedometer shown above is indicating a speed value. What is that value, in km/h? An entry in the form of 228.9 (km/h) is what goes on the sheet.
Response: 60 (km/h)
